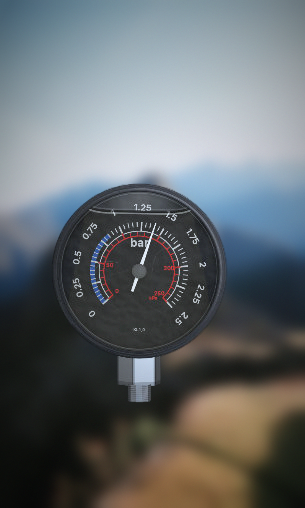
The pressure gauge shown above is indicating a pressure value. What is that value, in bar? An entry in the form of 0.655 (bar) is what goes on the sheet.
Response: 1.4 (bar)
